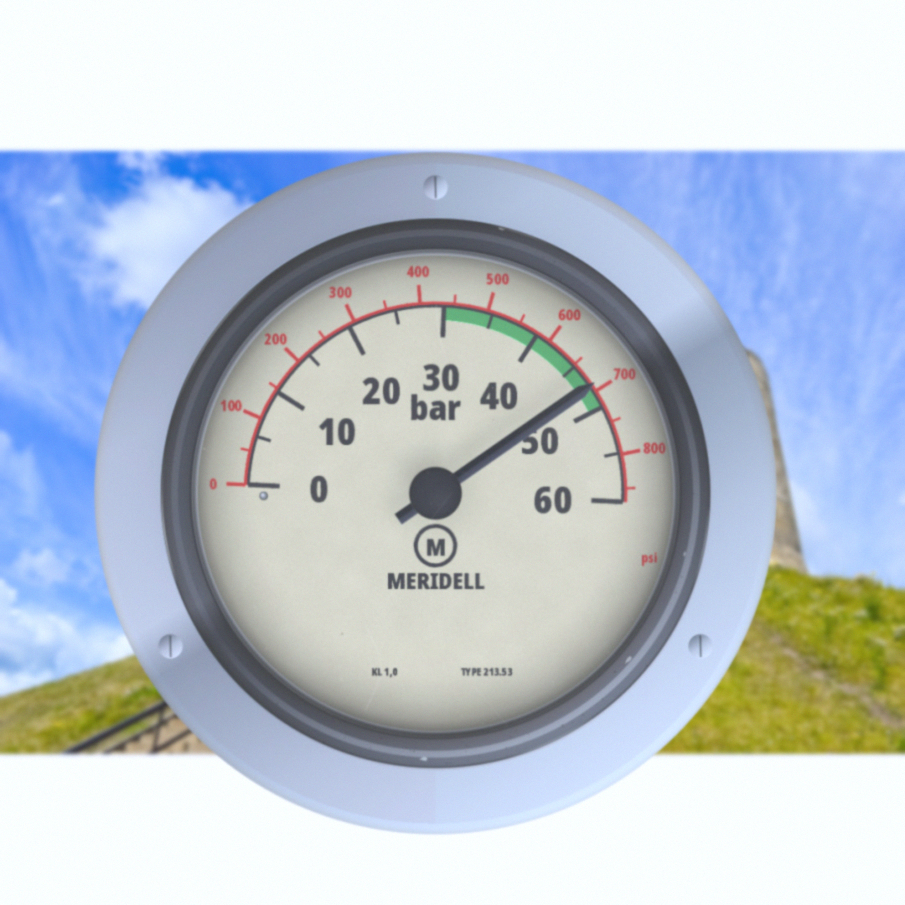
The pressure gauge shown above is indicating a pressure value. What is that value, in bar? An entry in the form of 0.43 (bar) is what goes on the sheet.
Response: 47.5 (bar)
